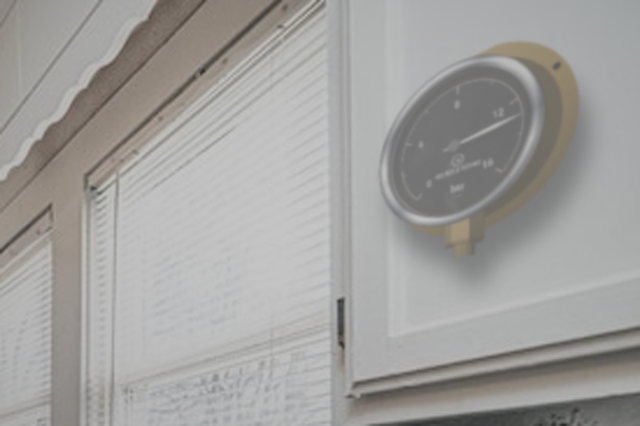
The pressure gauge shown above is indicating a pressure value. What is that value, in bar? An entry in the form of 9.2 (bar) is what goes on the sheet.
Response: 13 (bar)
